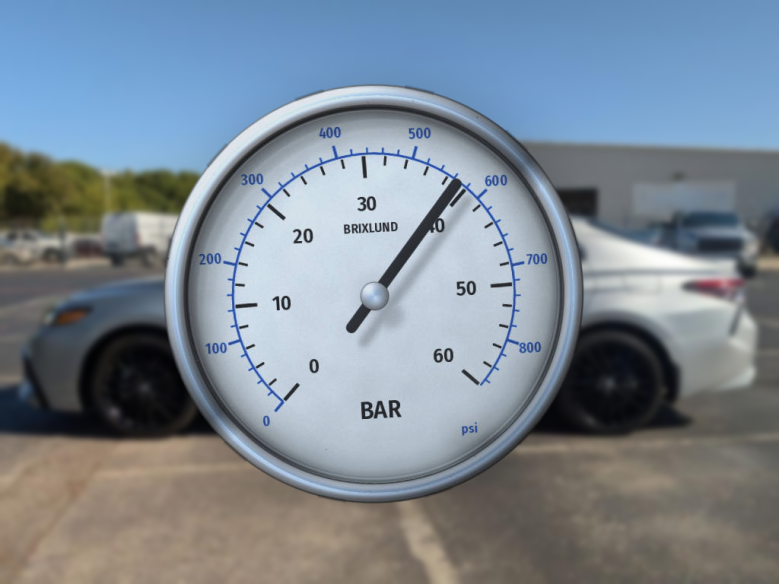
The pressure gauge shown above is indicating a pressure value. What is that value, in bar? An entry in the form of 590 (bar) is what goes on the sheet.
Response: 39 (bar)
